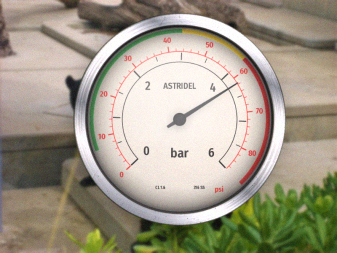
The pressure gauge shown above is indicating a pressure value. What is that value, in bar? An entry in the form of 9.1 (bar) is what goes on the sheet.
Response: 4.25 (bar)
